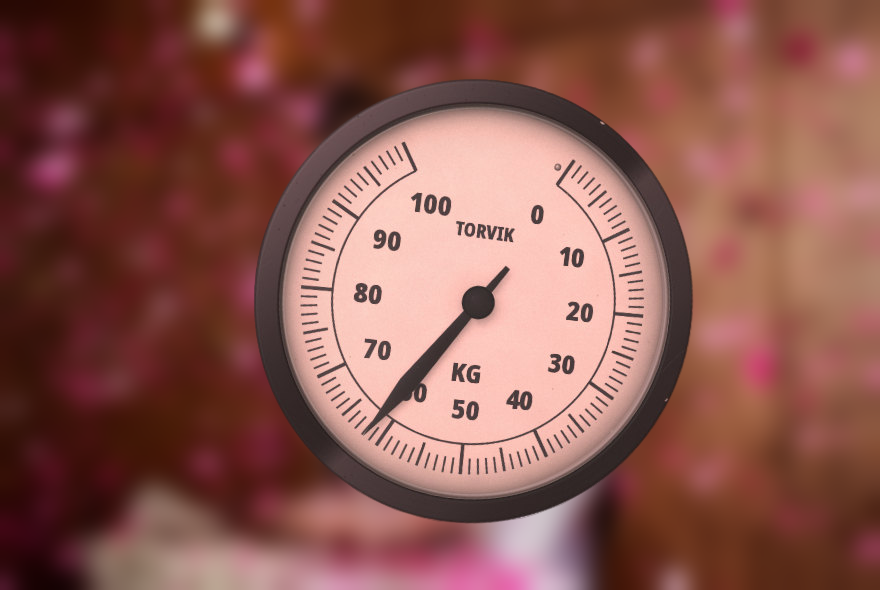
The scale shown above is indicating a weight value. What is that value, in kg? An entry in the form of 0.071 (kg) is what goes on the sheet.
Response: 62 (kg)
